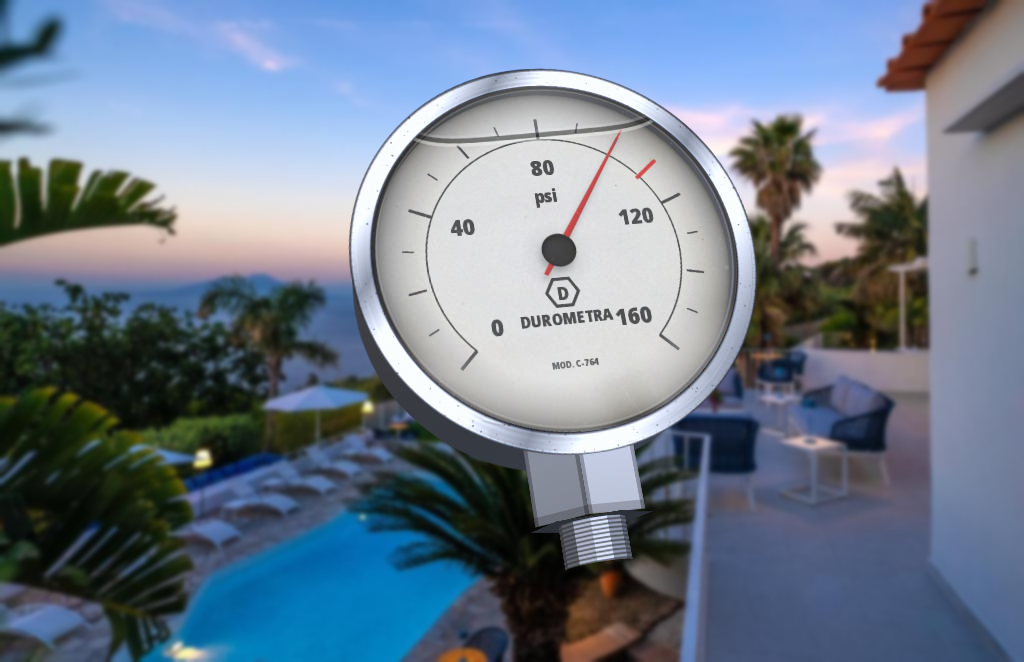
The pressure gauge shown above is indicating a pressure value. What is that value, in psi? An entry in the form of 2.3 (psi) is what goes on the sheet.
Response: 100 (psi)
